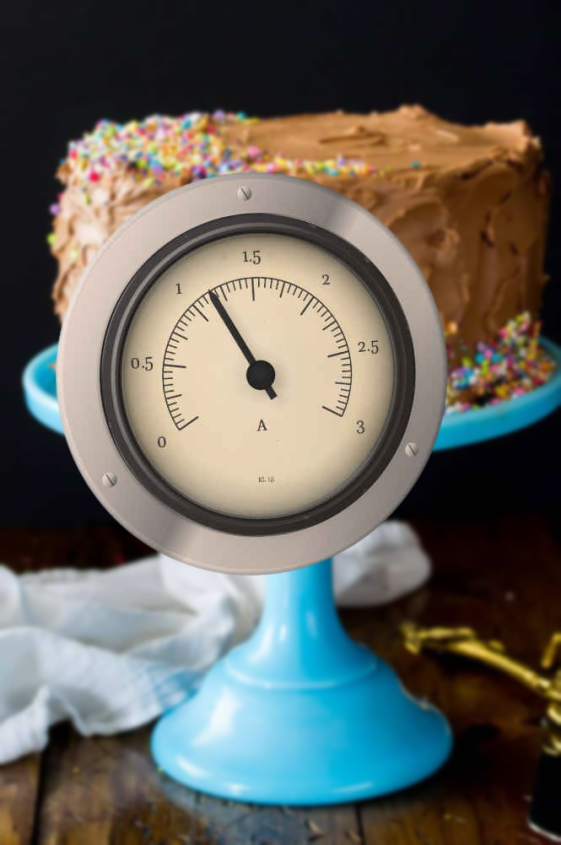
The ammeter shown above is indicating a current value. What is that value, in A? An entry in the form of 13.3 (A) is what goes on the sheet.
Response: 1.15 (A)
